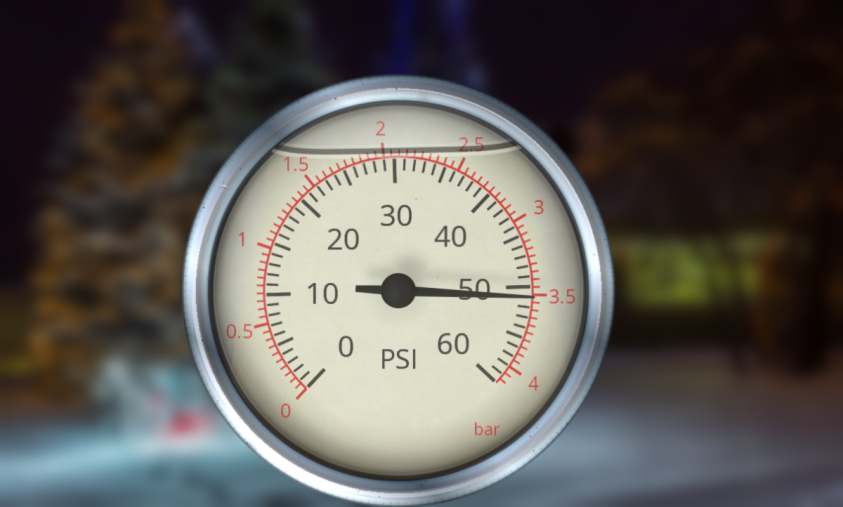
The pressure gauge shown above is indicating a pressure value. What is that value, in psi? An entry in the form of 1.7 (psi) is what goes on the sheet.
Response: 51 (psi)
